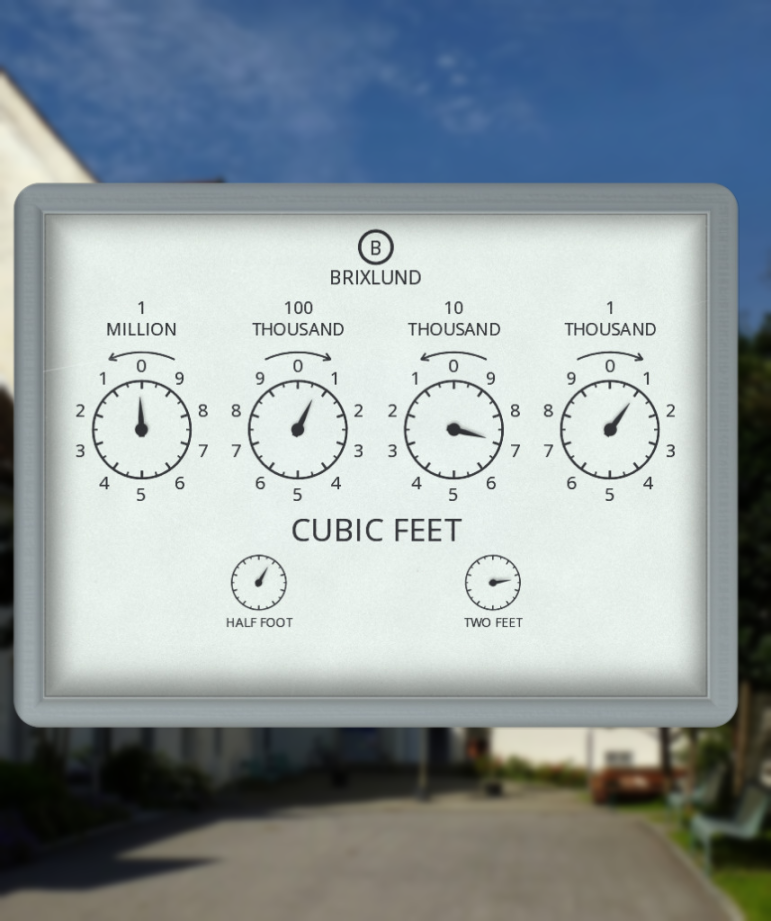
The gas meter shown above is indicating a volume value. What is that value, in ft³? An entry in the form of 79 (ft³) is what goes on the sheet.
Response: 7100 (ft³)
